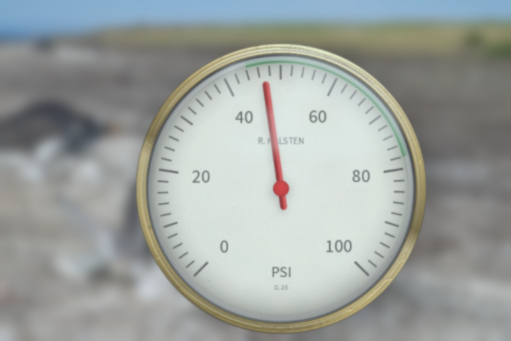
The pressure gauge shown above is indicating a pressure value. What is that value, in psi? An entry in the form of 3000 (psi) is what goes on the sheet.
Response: 47 (psi)
